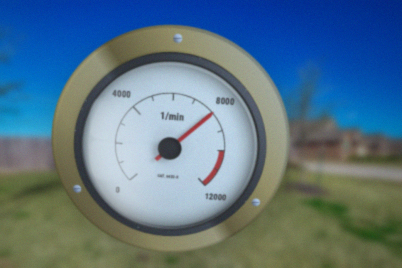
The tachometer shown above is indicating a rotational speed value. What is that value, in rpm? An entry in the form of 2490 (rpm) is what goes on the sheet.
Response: 8000 (rpm)
